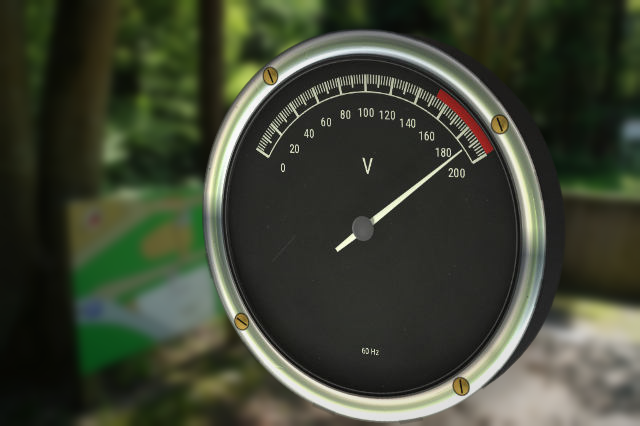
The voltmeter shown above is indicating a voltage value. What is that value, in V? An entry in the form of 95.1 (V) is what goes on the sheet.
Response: 190 (V)
